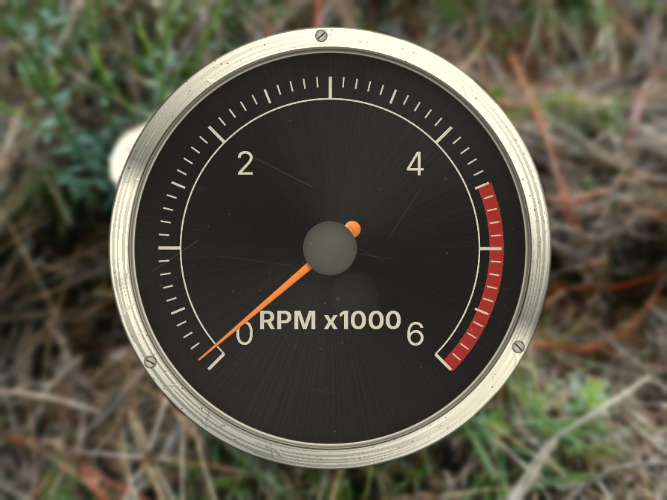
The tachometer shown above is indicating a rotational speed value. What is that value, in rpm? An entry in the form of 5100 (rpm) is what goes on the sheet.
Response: 100 (rpm)
